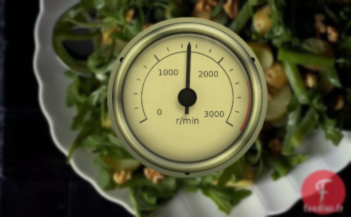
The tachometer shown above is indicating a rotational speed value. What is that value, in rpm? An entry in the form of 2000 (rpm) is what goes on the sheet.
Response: 1500 (rpm)
